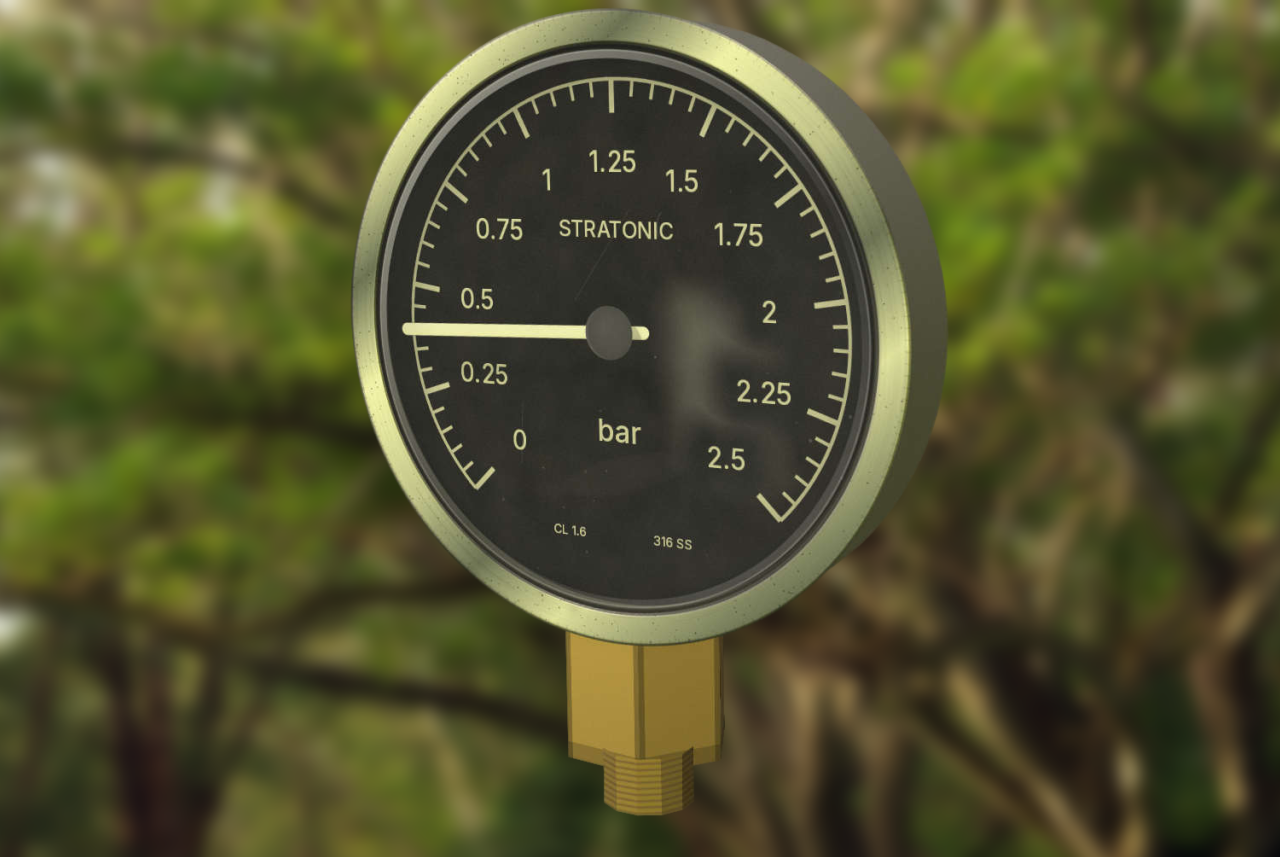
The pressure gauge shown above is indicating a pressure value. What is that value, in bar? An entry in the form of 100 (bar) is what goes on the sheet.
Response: 0.4 (bar)
